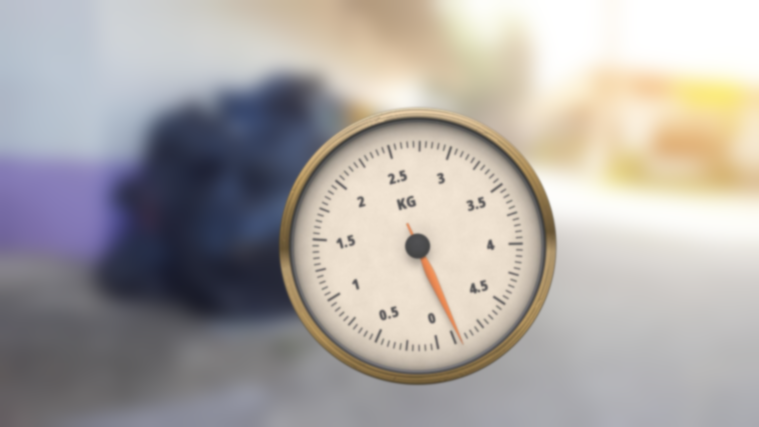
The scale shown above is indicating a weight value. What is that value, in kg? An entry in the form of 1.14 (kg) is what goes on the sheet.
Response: 4.95 (kg)
